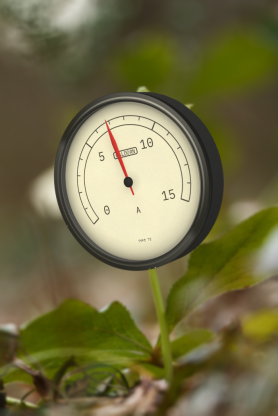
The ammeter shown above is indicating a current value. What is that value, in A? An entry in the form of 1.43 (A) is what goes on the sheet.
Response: 7 (A)
